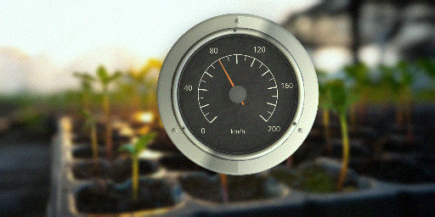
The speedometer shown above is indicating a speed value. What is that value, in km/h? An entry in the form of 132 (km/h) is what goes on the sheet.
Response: 80 (km/h)
